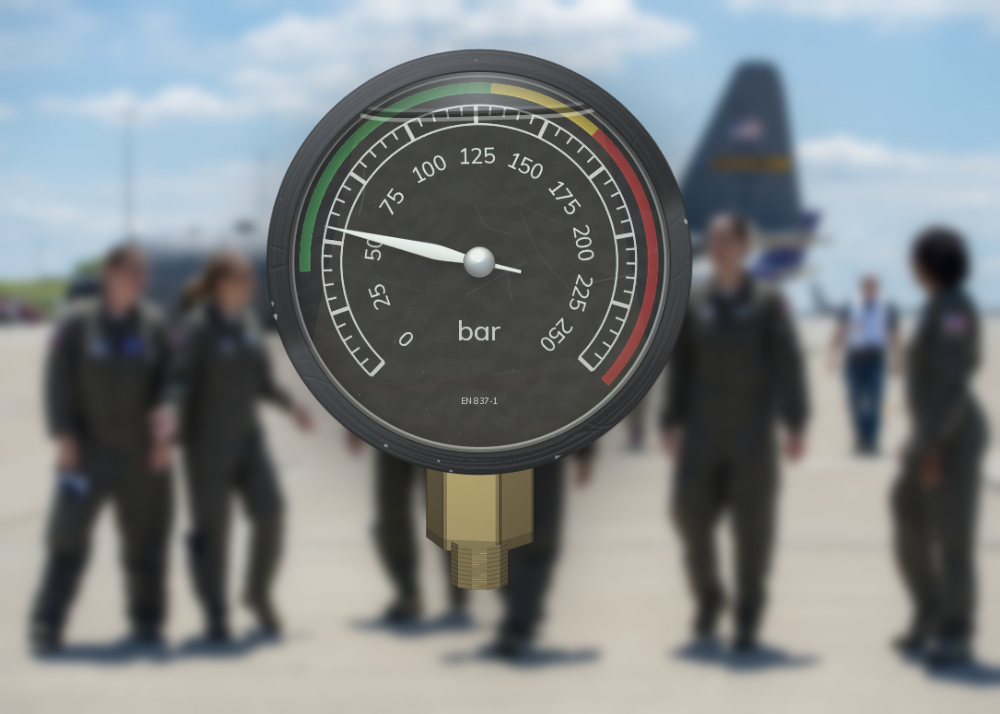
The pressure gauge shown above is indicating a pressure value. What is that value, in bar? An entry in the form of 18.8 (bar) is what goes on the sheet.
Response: 55 (bar)
